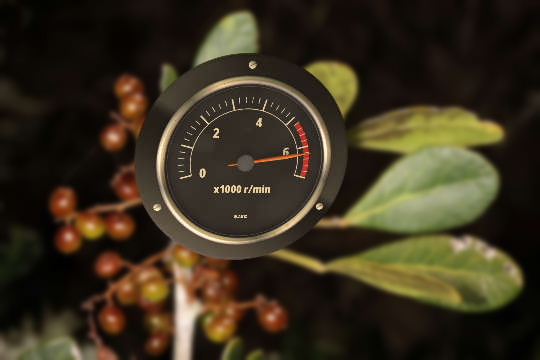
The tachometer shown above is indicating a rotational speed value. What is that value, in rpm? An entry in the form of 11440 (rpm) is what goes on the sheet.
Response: 6200 (rpm)
